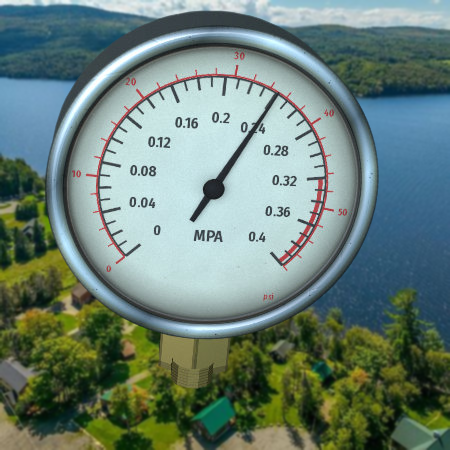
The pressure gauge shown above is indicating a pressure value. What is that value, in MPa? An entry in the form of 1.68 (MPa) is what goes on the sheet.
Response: 0.24 (MPa)
